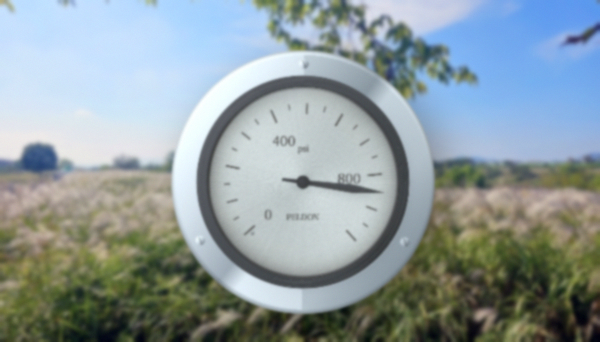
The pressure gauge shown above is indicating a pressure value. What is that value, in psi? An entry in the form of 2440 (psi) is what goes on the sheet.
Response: 850 (psi)
